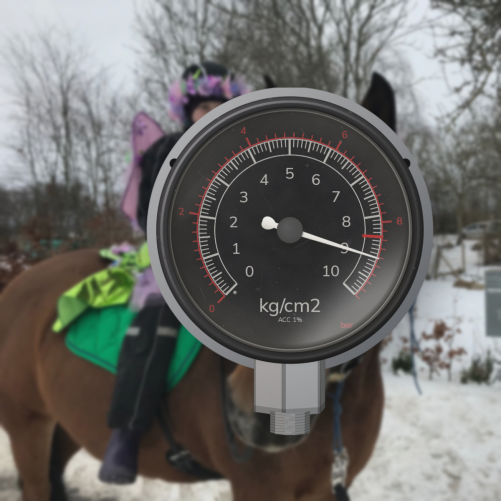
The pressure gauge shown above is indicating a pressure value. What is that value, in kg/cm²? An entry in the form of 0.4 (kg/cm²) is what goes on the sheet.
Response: 9 (kg/cm²)
